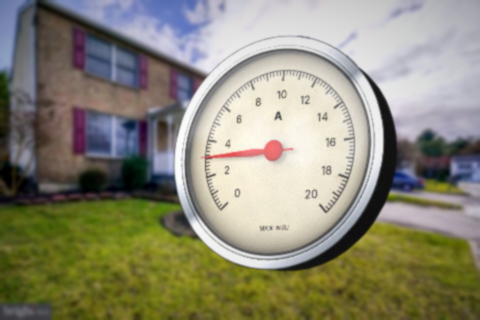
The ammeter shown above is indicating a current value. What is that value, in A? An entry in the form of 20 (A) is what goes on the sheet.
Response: 3 (A)
